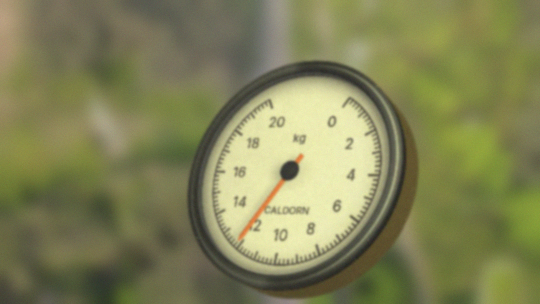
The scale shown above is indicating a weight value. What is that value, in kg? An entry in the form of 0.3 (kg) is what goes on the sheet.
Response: 12 (kg)
